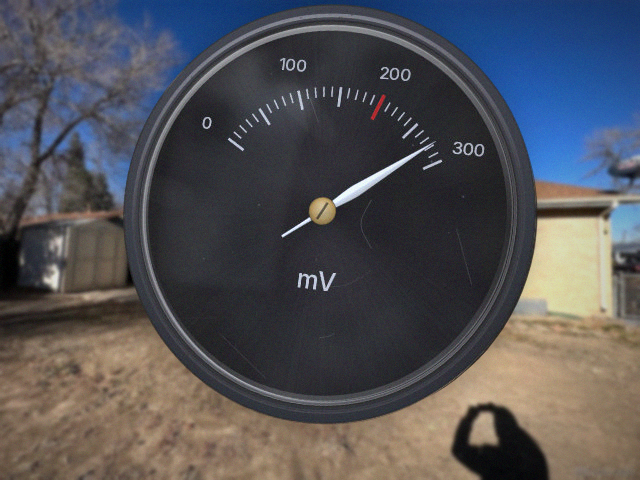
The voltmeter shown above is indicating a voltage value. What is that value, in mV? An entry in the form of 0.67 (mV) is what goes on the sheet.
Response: 280 (mV)
